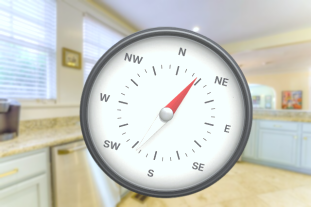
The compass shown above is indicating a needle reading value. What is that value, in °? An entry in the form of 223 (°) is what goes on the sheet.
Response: 25 (°)
